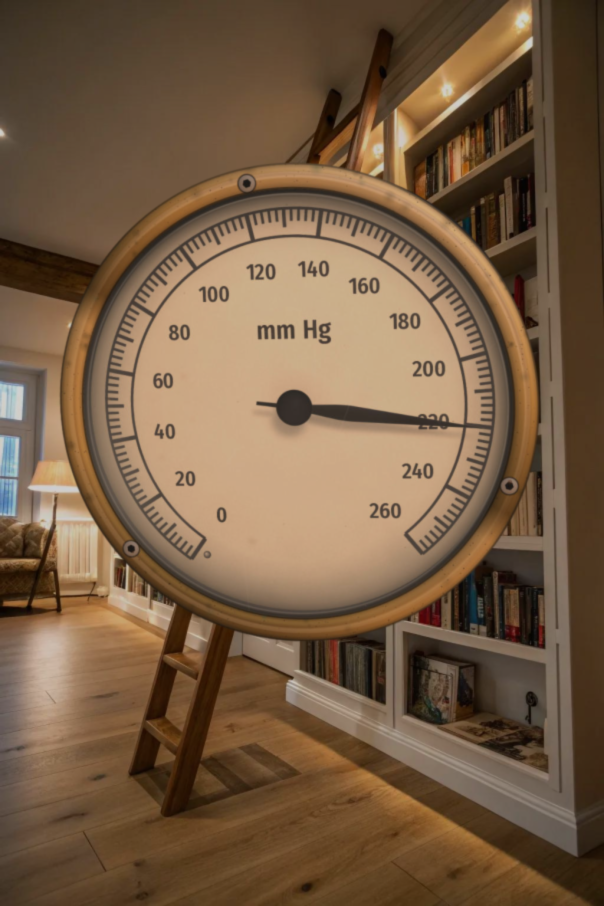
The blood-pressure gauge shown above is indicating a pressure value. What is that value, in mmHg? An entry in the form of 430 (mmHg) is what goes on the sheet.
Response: 220 (mmHg)
